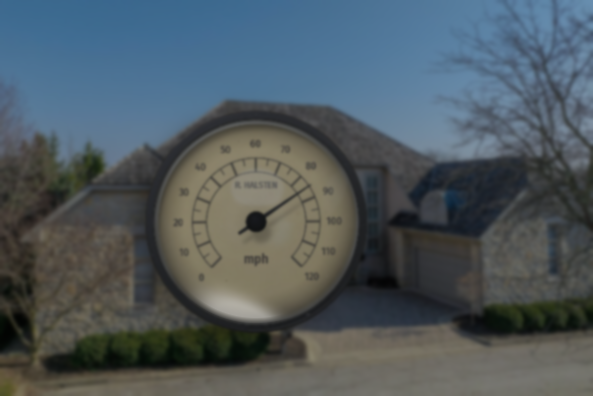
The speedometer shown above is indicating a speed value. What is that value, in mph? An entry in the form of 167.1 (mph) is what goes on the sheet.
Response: 85 (mph)
